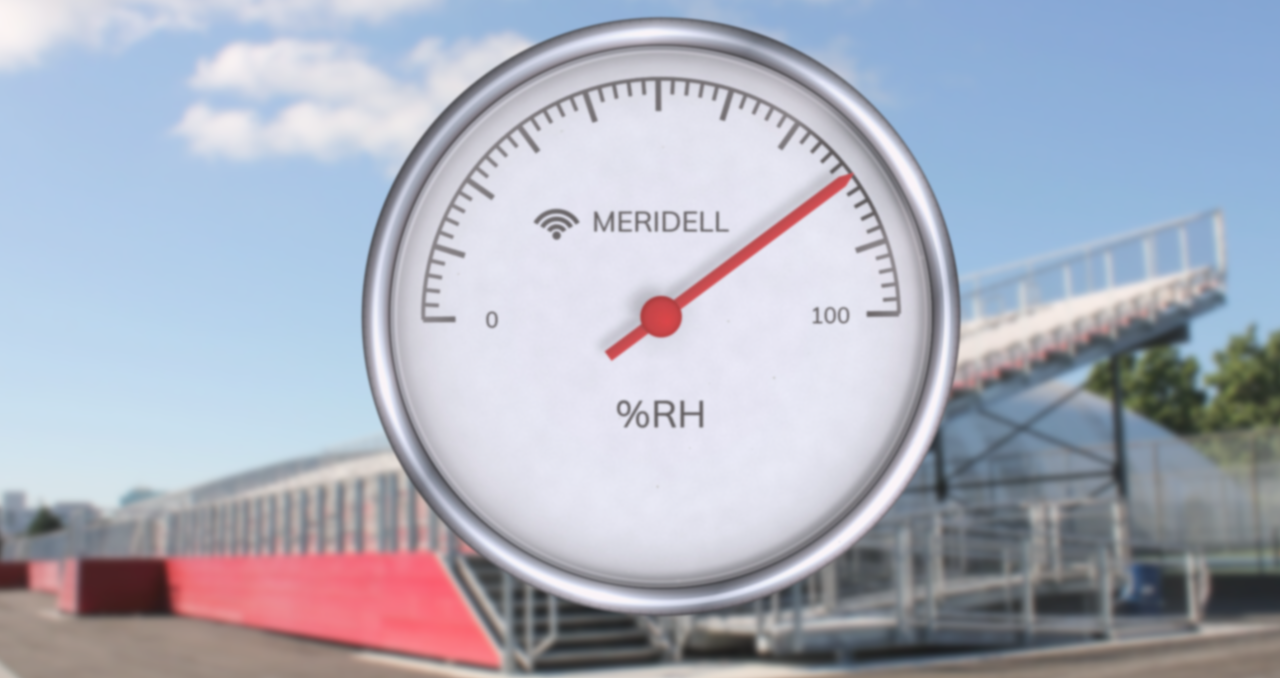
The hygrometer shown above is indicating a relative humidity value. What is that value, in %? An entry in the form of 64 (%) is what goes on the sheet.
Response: 80 (%)
